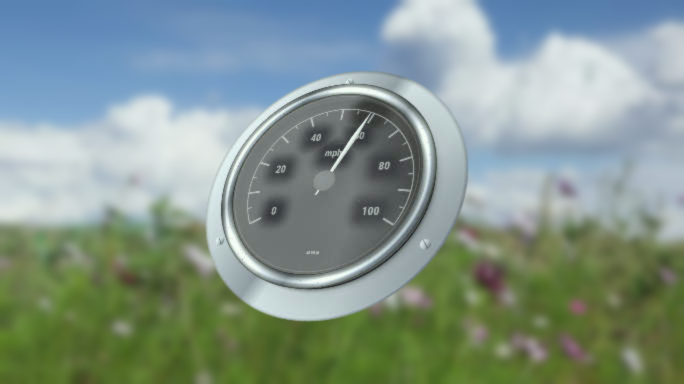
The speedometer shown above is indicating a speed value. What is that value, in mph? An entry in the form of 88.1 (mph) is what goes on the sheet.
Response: 60 (mph)
